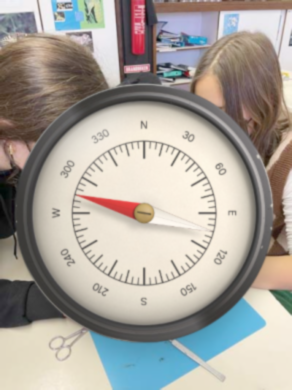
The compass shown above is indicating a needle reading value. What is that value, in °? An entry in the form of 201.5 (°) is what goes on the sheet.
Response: 285 (°)
